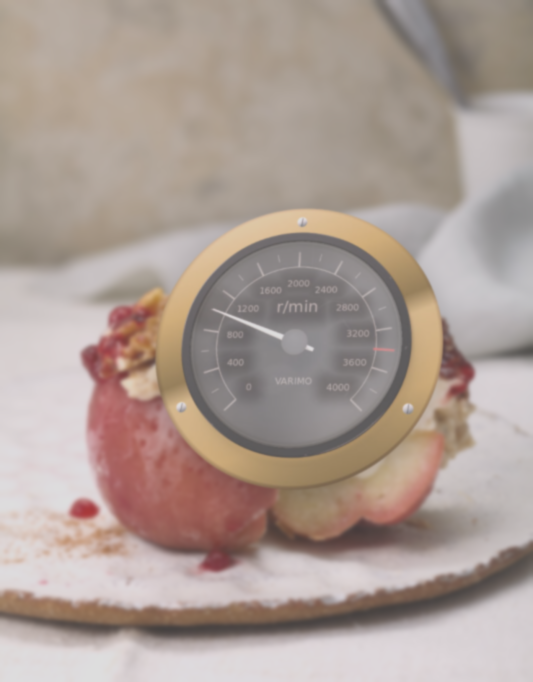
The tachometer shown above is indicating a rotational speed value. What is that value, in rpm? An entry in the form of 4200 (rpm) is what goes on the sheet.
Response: 1000 (rpm)
